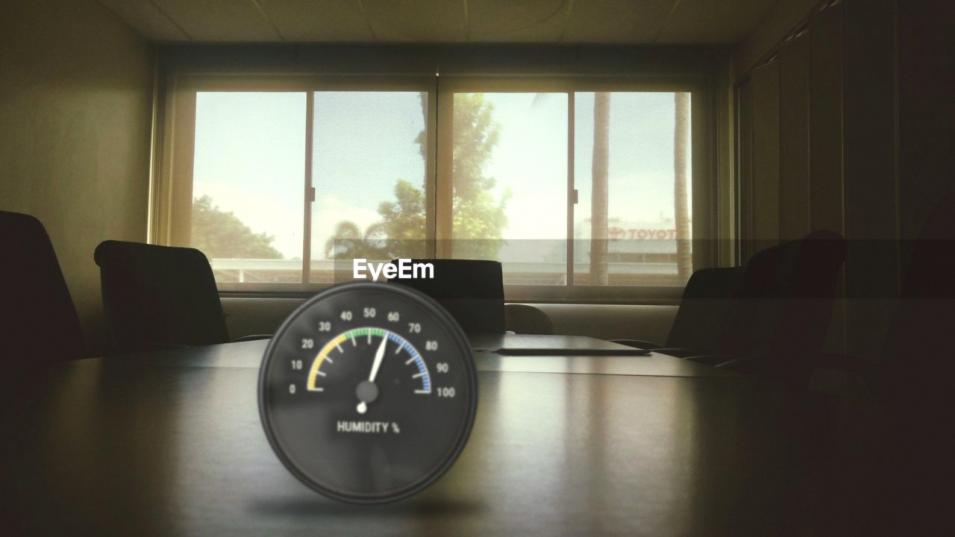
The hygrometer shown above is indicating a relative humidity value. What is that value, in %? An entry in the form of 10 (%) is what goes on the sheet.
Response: 60 (%)
